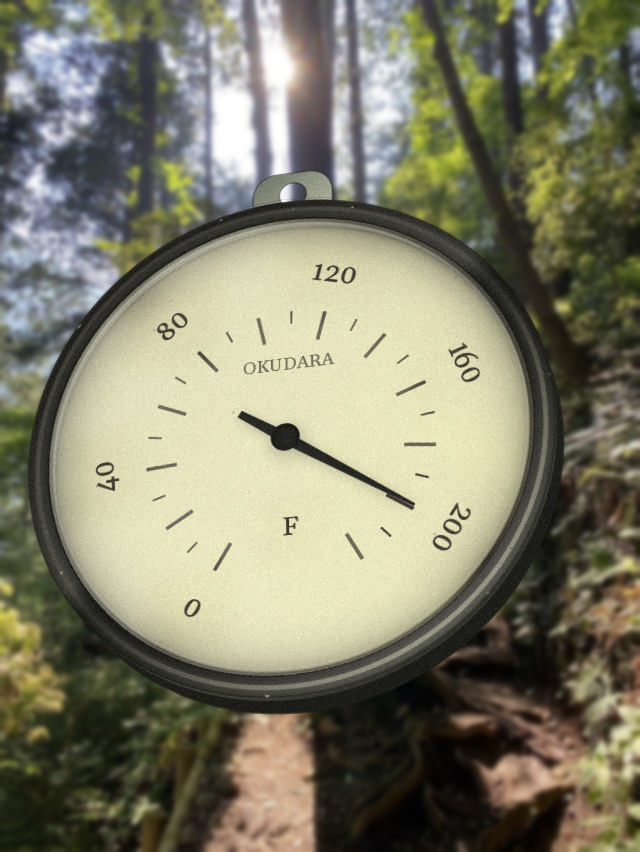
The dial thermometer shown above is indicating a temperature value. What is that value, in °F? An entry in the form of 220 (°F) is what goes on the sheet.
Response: 200 (°F)
